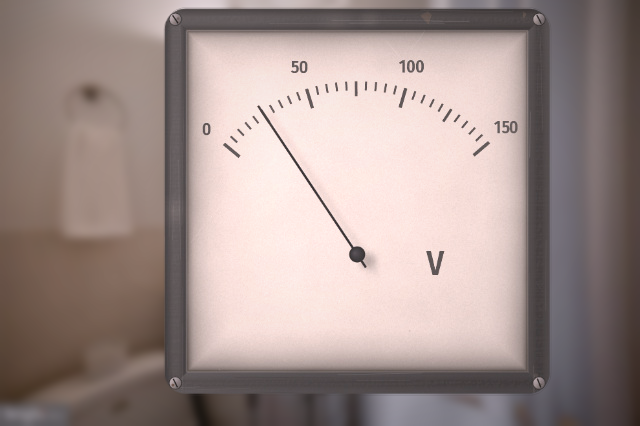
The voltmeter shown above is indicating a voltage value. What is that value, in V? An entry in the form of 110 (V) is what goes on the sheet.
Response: 25 (V)
